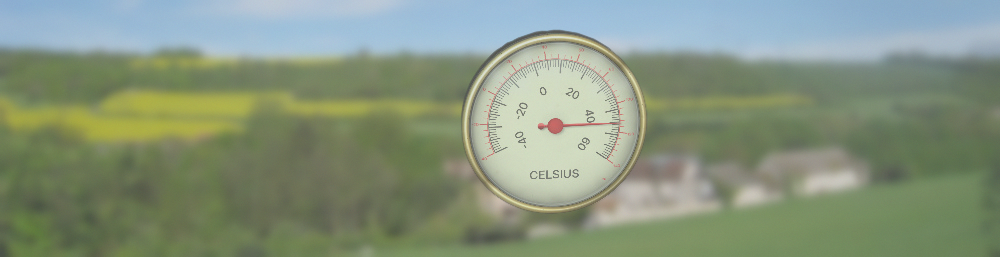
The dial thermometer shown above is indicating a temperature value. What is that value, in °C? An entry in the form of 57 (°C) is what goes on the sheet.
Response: 45 (°C)
